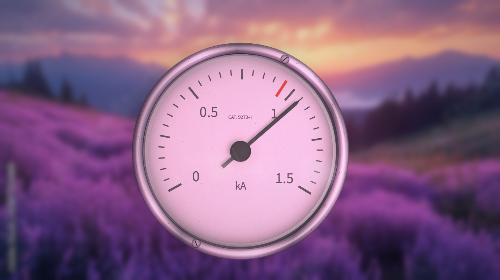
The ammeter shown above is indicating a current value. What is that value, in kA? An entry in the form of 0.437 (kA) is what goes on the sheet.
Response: 1.05 (kA)
